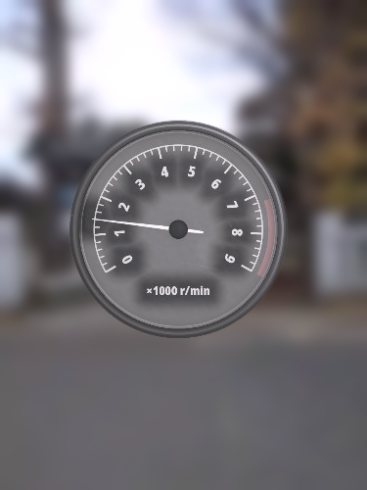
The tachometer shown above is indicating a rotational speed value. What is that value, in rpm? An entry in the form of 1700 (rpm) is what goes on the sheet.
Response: 1400 (rpm)
